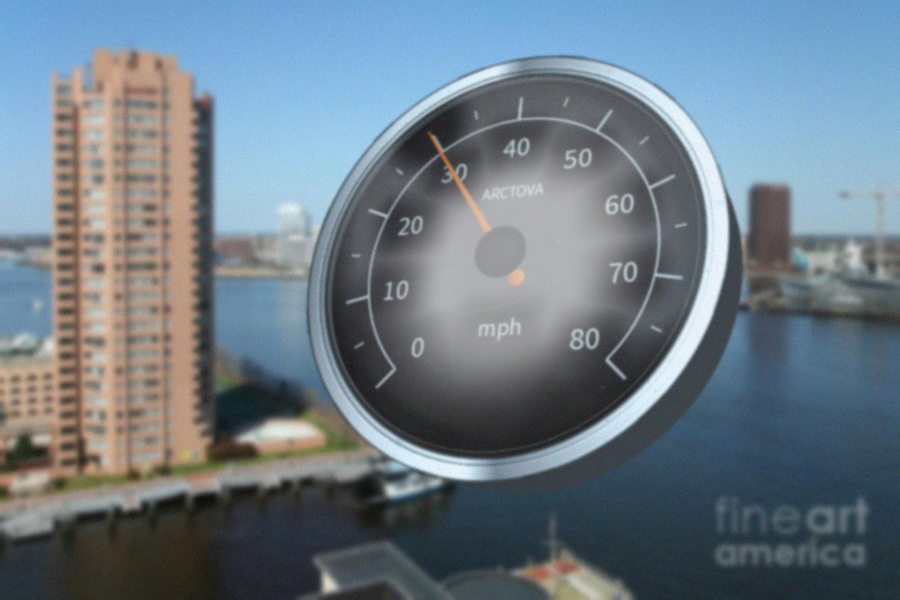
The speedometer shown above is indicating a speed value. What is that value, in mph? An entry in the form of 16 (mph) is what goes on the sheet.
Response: 30 (mph)
